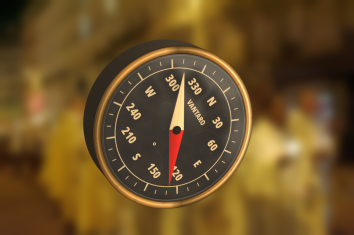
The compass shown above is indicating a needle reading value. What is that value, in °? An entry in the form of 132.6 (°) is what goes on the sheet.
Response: 130 (°)
